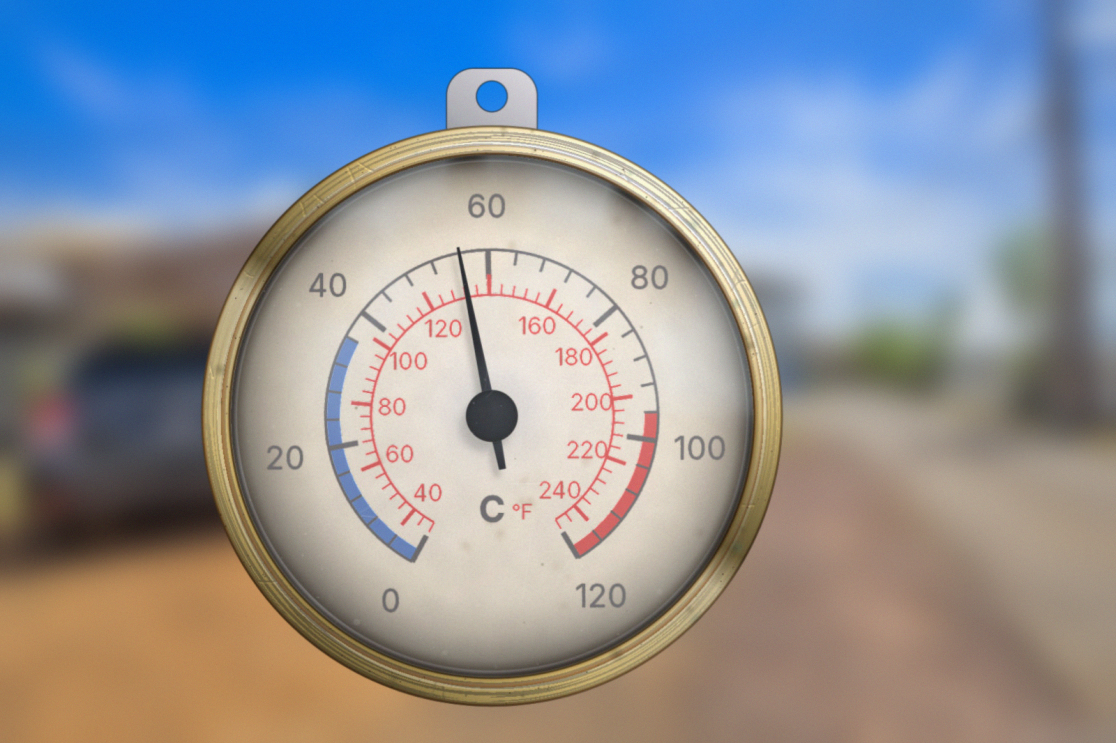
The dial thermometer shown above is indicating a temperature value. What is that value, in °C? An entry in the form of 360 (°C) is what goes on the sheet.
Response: 56 (°C)
